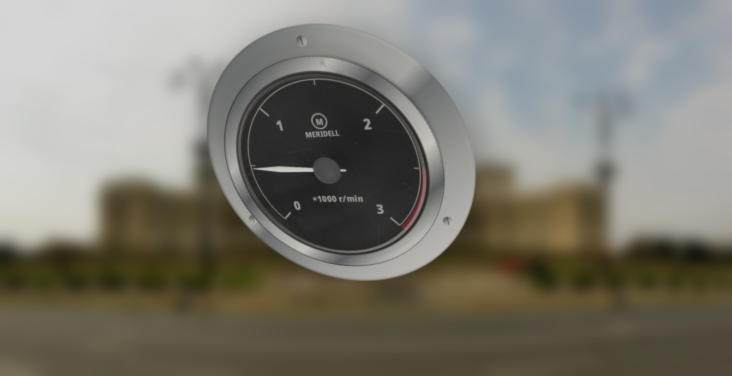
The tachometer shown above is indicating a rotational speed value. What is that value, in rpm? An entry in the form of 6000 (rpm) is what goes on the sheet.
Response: 500 (rpm)
